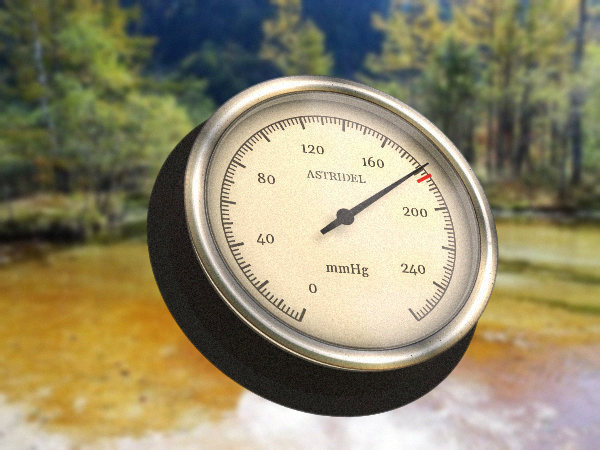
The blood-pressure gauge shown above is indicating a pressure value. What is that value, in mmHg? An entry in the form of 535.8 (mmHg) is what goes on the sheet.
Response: 180 (mmHg)
